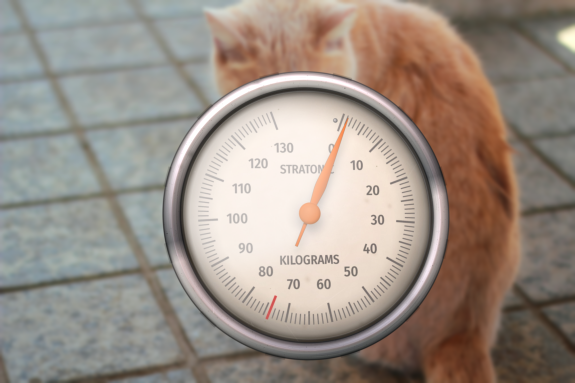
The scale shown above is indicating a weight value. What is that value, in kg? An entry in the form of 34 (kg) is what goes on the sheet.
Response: 1 (kg)
